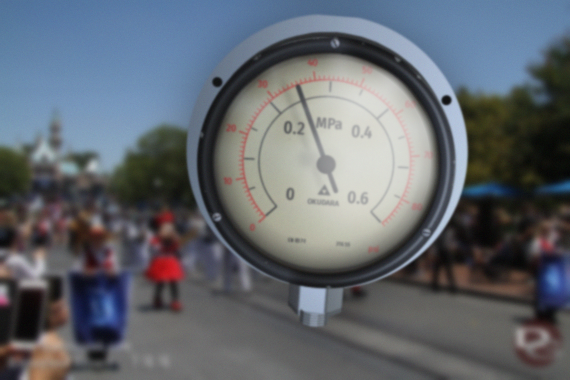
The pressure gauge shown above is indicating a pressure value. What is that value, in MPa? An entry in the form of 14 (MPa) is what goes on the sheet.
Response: 0.25 (MPa)
